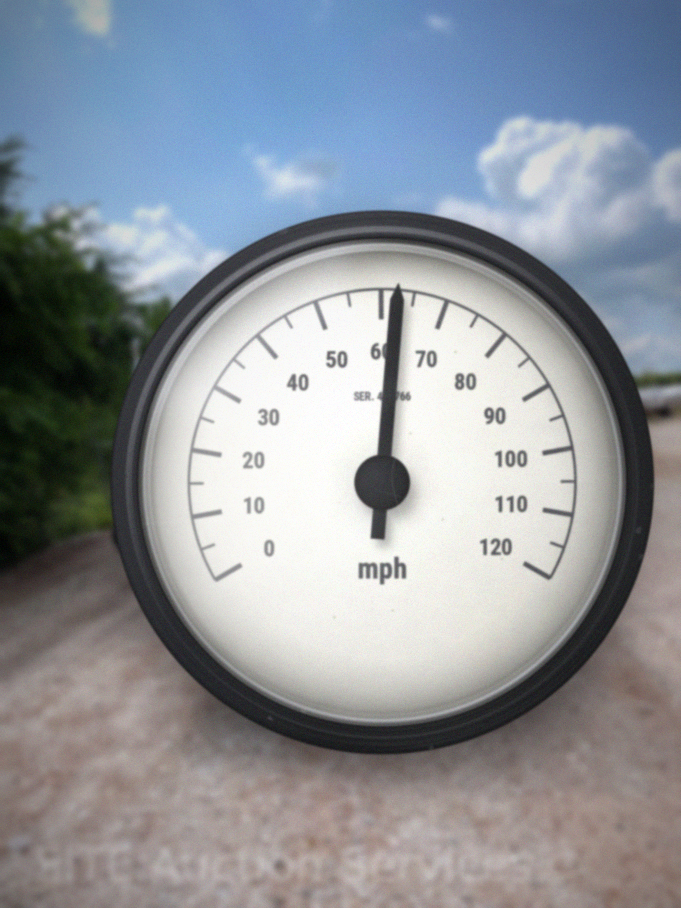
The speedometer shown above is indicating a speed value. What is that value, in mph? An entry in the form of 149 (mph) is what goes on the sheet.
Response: 62.5 (mph)
